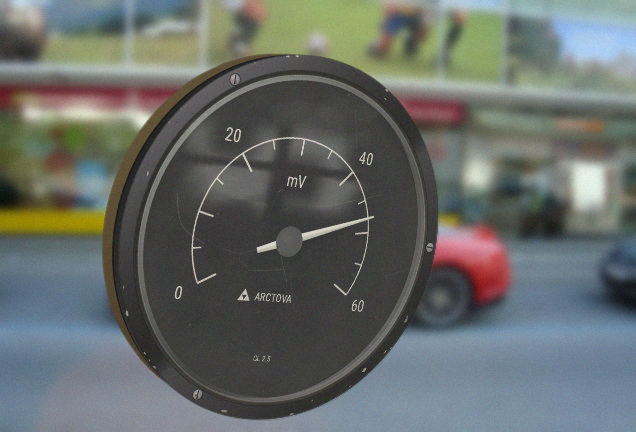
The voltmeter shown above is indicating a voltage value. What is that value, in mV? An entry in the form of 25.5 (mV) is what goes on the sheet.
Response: 47.5 (mV)
